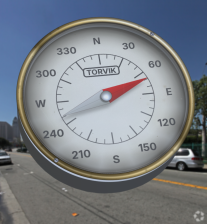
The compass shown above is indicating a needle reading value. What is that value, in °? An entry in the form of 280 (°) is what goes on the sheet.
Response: 70 (°)
